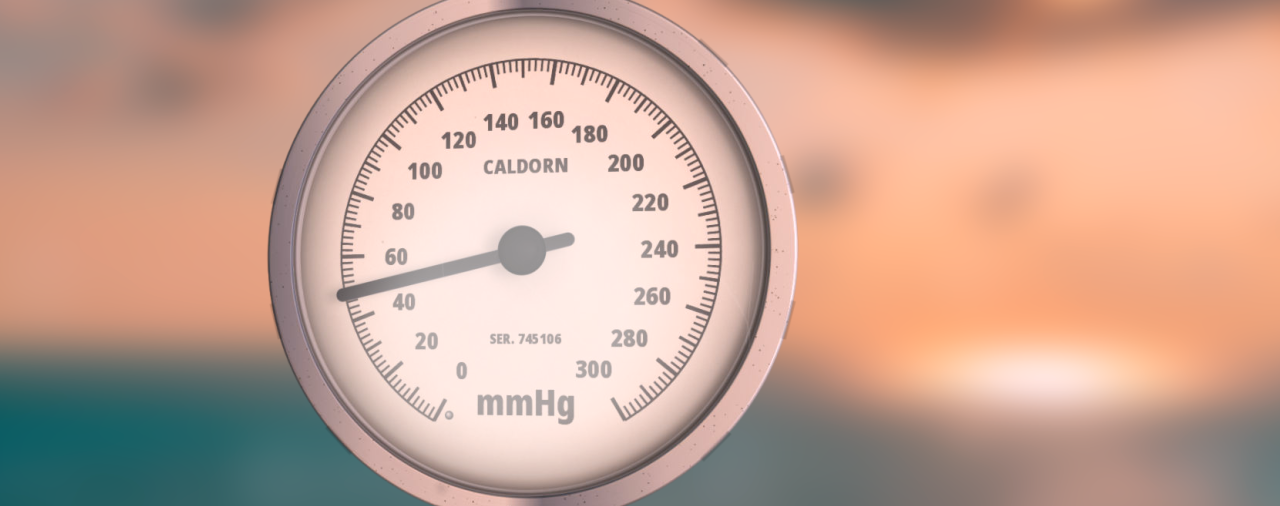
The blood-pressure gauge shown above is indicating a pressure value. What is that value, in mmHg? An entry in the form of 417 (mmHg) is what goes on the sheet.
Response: 48 (mmHg)
